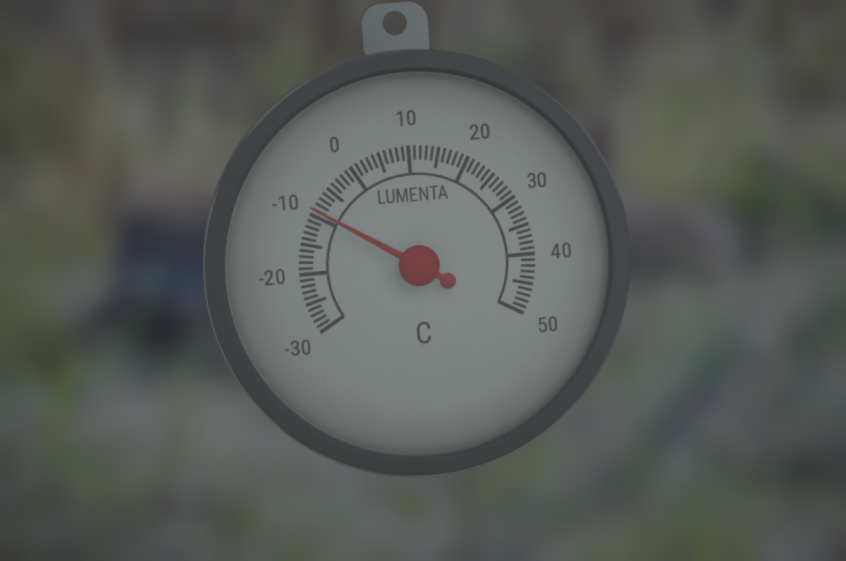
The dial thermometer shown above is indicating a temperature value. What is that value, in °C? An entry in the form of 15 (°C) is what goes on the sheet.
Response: -9 (°C)
